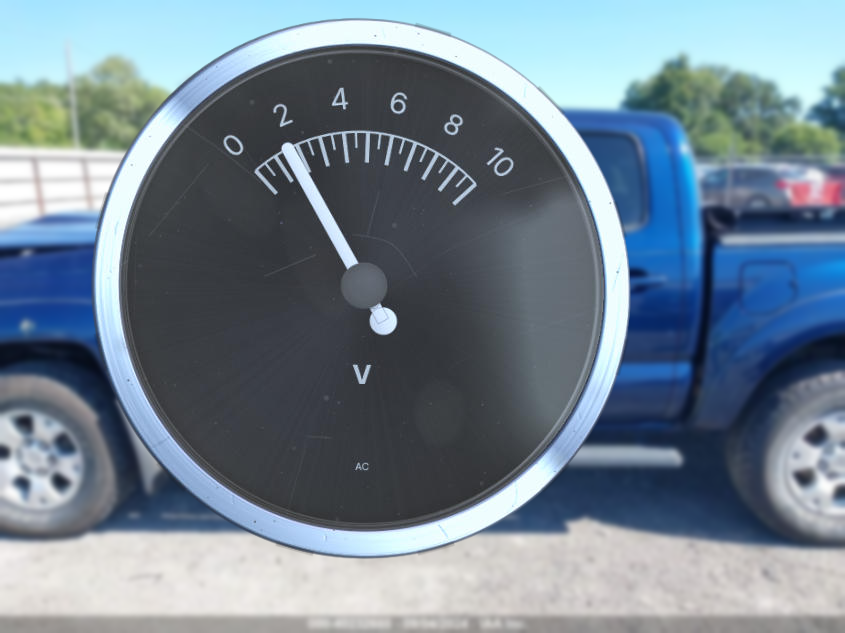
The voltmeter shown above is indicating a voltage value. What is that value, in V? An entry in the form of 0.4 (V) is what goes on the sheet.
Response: 1.5 (V)
